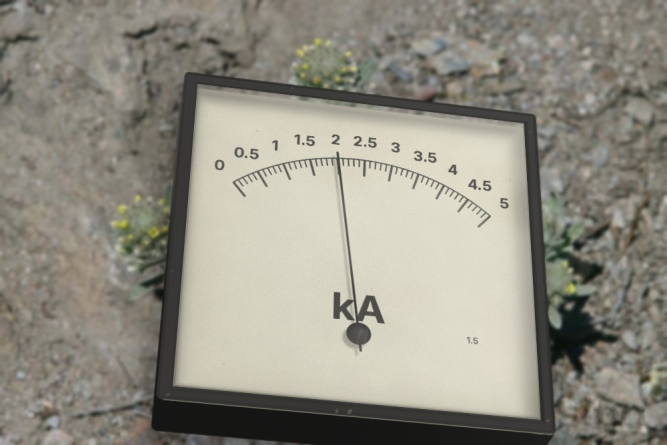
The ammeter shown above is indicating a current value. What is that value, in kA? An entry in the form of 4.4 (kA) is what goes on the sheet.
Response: 2 (kA)
